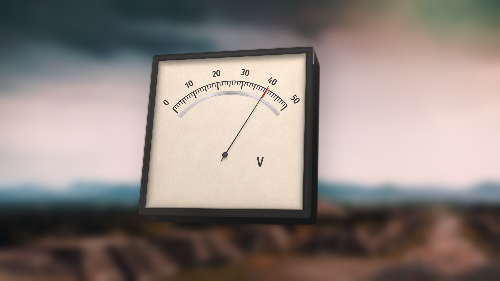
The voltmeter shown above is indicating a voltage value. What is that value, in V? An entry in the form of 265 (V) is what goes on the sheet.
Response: 40 (V)
